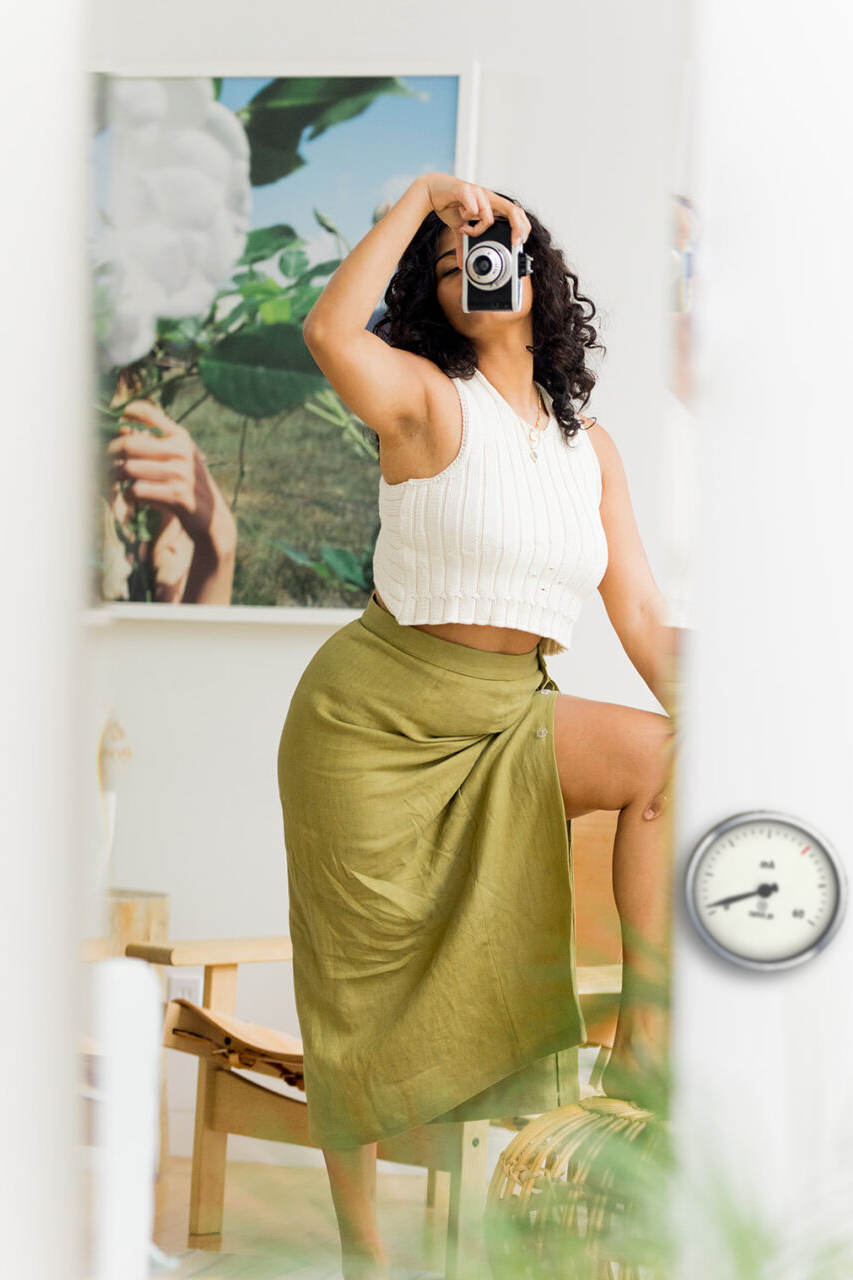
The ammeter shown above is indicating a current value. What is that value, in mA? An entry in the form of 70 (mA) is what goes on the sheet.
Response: 2 (mA)
